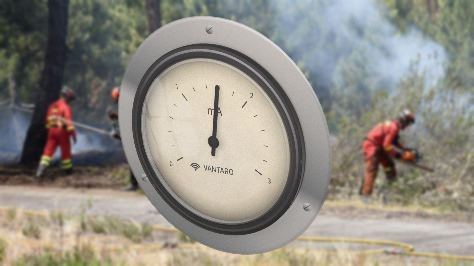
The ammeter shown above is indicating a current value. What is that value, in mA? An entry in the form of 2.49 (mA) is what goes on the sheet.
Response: 1.6 (mA)
